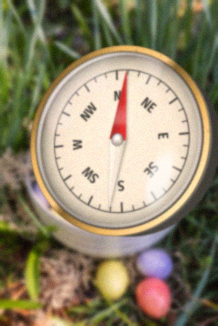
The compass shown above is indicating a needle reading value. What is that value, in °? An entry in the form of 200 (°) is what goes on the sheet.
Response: 10 (°)
